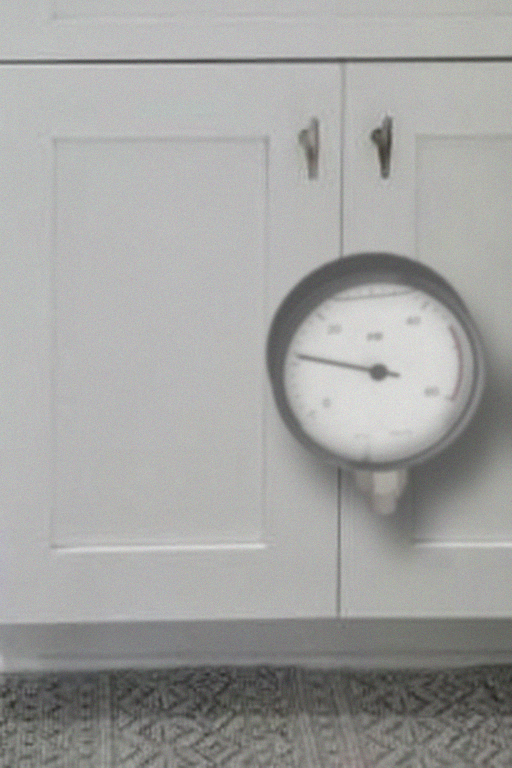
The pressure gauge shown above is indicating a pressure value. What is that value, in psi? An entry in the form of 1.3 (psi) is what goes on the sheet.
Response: 12 (psi)
